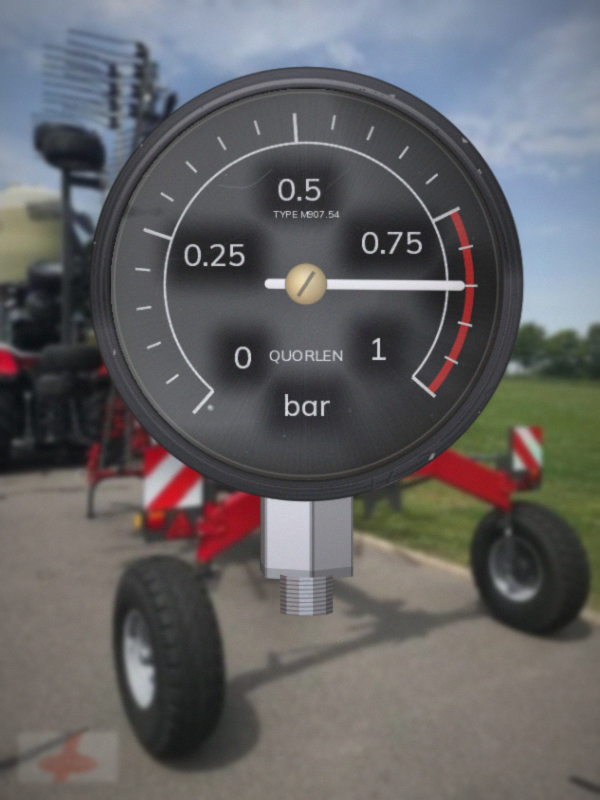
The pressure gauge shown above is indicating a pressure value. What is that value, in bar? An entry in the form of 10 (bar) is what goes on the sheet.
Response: 0.85 (bar)
